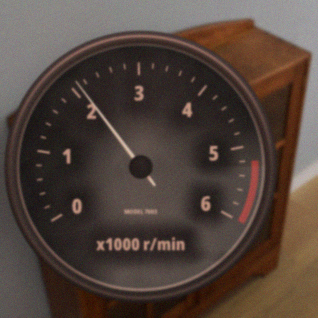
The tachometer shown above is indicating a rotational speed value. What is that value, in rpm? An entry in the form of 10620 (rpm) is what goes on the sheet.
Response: 2100 (rpm)
